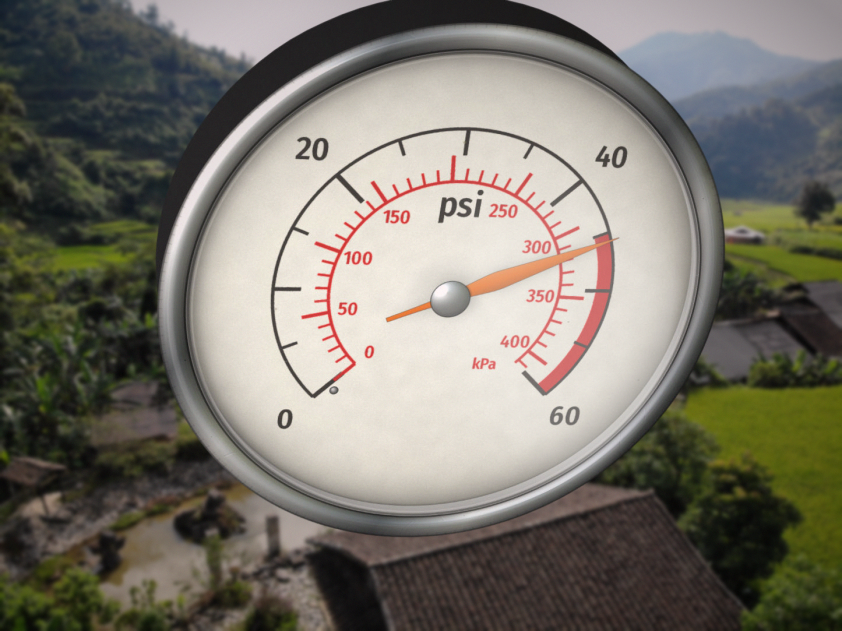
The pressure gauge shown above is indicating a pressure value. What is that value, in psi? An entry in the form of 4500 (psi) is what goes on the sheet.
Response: 45 (psi)
